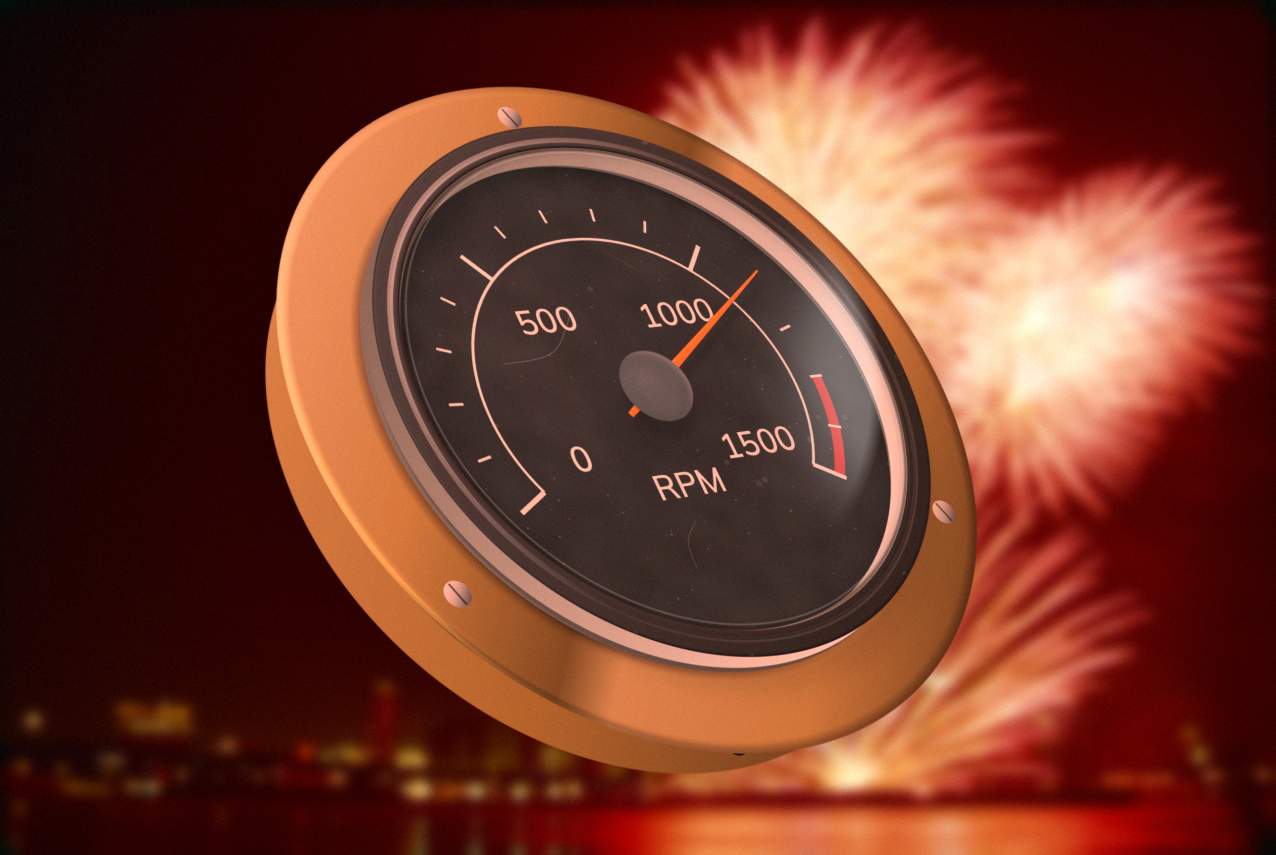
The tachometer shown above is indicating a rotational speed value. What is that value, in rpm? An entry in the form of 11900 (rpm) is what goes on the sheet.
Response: 1100 (rpm)
